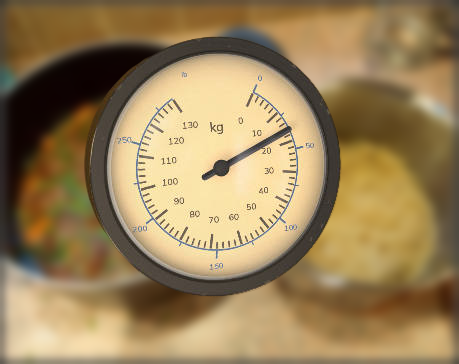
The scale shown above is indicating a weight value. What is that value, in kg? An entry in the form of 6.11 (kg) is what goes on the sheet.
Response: 16 (kg)
